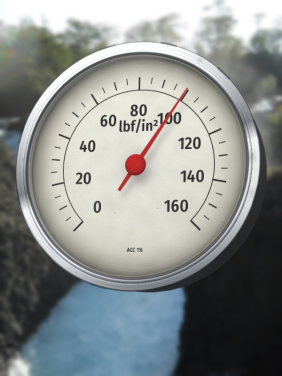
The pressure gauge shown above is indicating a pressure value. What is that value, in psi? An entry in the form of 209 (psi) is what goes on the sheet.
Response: 100 (psi)
